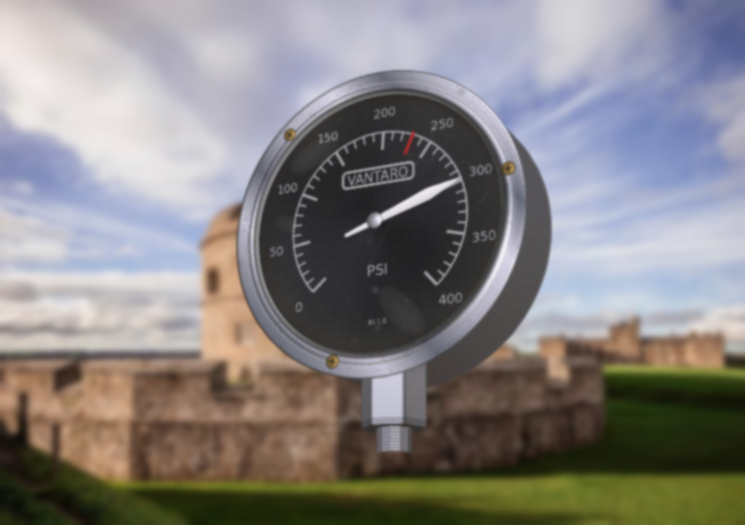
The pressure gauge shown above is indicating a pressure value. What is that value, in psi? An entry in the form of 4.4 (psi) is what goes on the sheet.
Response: 300 (psi)
